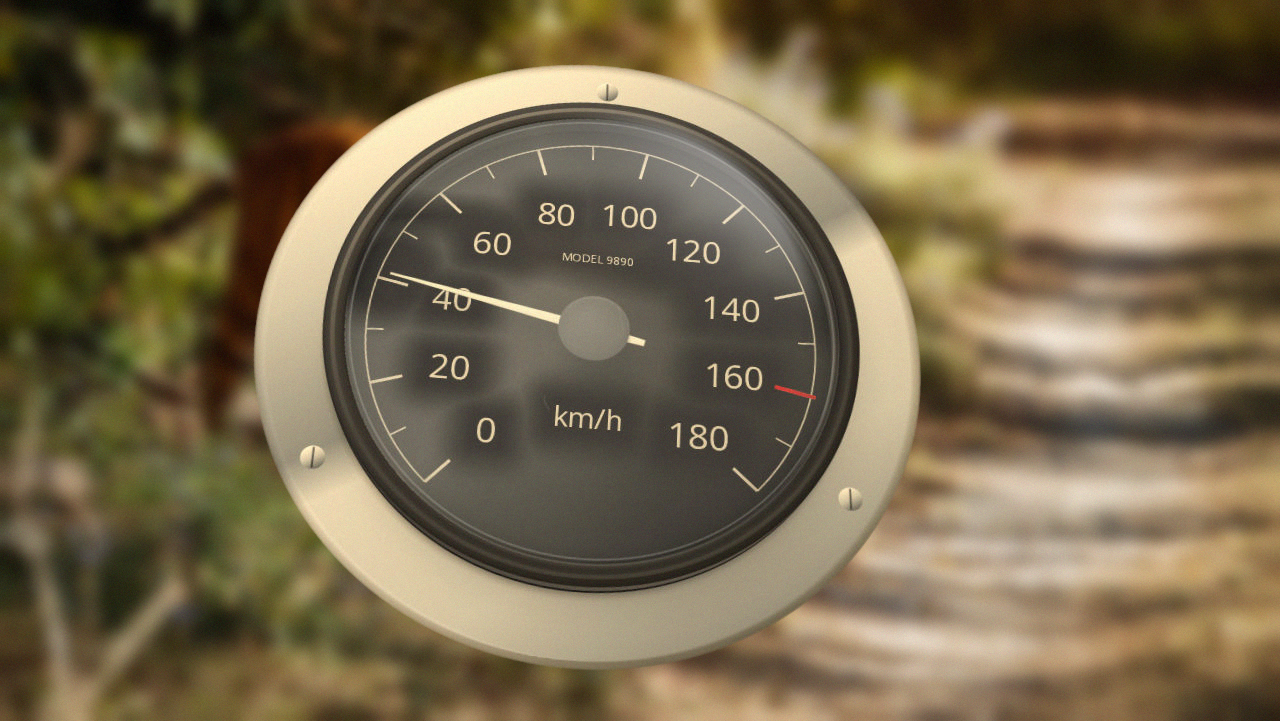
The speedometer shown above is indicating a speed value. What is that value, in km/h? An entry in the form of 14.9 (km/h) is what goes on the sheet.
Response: 40 (km/h)
